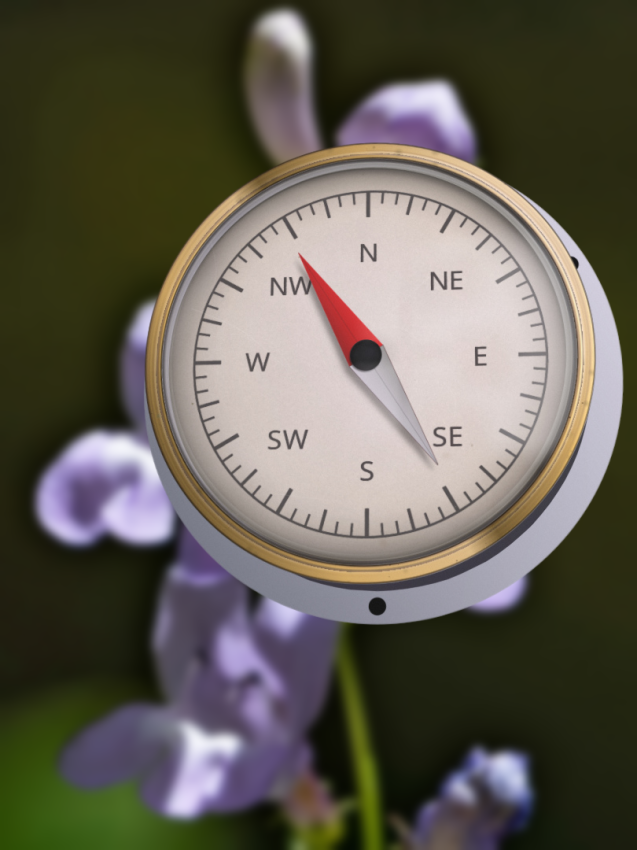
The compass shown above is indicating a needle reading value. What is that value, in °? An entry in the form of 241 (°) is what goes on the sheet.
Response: 327.5 (°)
